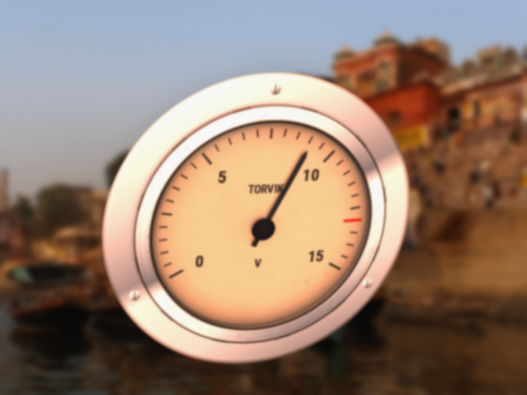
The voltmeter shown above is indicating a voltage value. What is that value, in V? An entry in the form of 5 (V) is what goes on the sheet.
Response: 9 (V)
